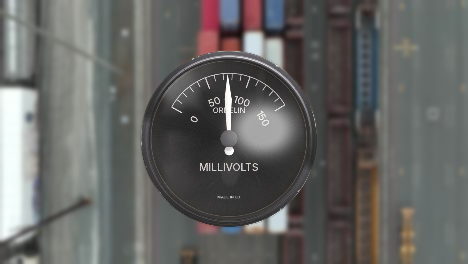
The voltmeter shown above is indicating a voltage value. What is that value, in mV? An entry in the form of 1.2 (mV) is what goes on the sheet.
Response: 75 (mV)
